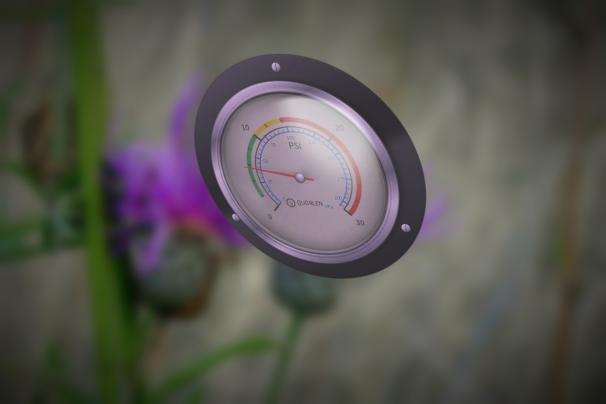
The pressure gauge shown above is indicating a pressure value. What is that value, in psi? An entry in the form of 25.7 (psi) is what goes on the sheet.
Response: 6 (psi)
